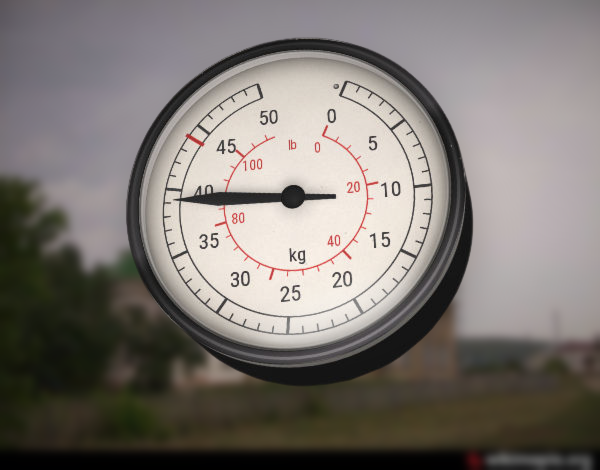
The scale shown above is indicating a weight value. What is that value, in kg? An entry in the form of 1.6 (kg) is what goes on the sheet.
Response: 39 (kg)
